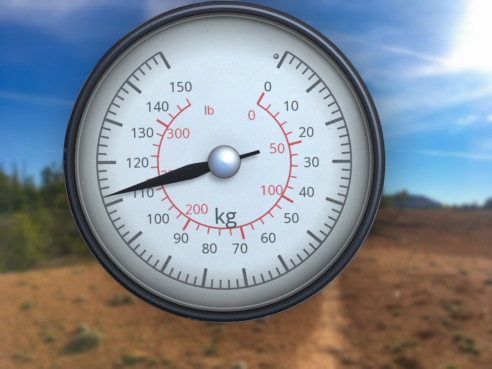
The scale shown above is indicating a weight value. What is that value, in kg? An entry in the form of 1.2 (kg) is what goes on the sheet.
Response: 112 (kg)
